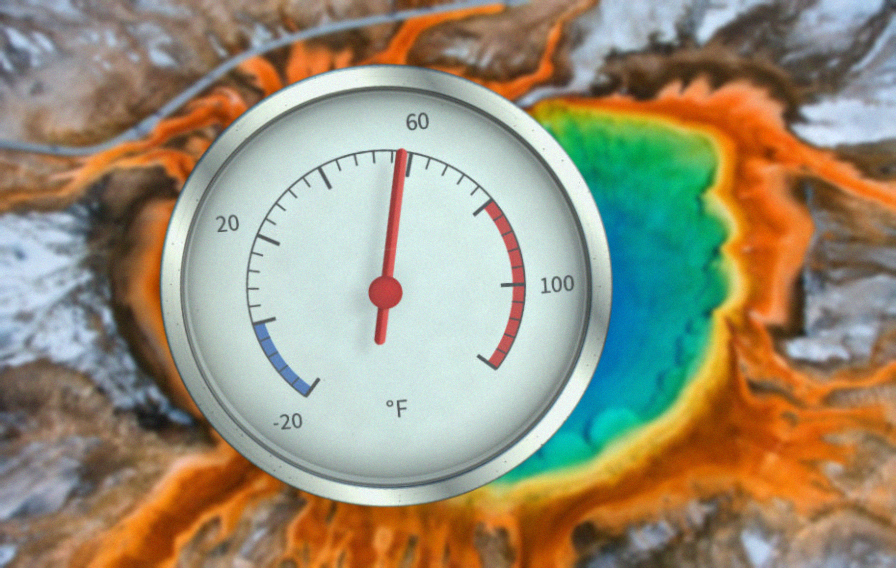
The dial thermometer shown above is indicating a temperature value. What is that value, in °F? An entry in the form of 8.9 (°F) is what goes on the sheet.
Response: 58 (°F)
